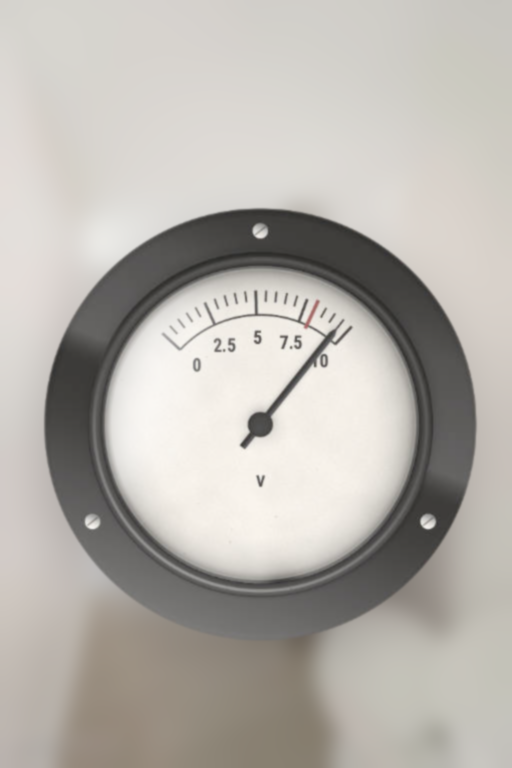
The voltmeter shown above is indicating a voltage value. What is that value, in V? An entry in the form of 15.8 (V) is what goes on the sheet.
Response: 9.5 (V)
